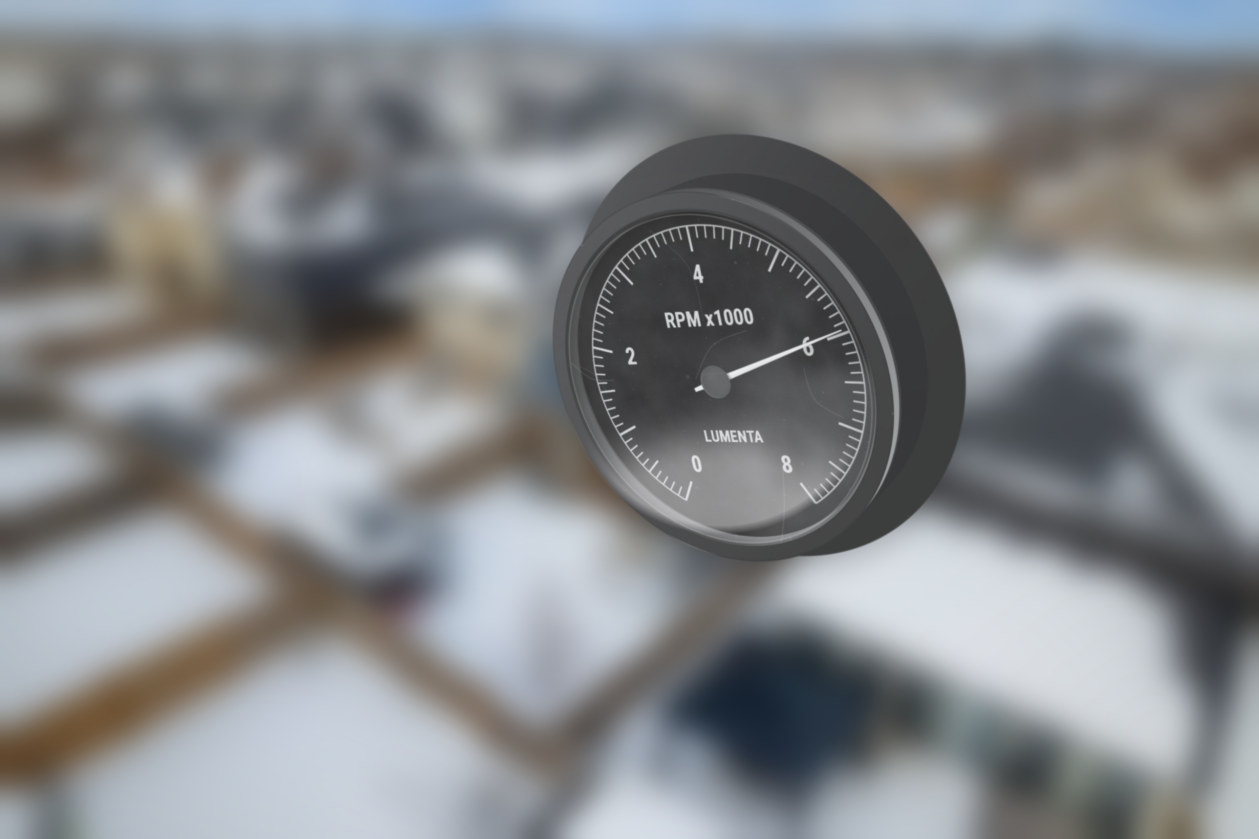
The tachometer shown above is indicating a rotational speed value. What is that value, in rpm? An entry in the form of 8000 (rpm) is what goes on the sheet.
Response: 5950 (rpm)
